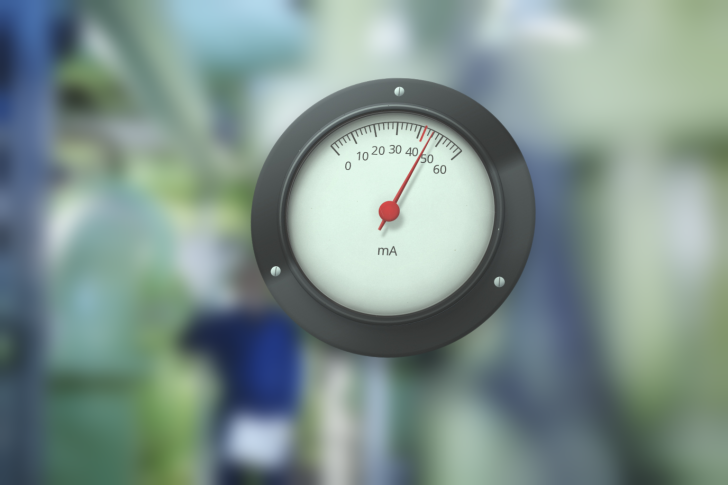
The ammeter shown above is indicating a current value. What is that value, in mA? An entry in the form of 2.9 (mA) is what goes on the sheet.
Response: 46 (mA)
